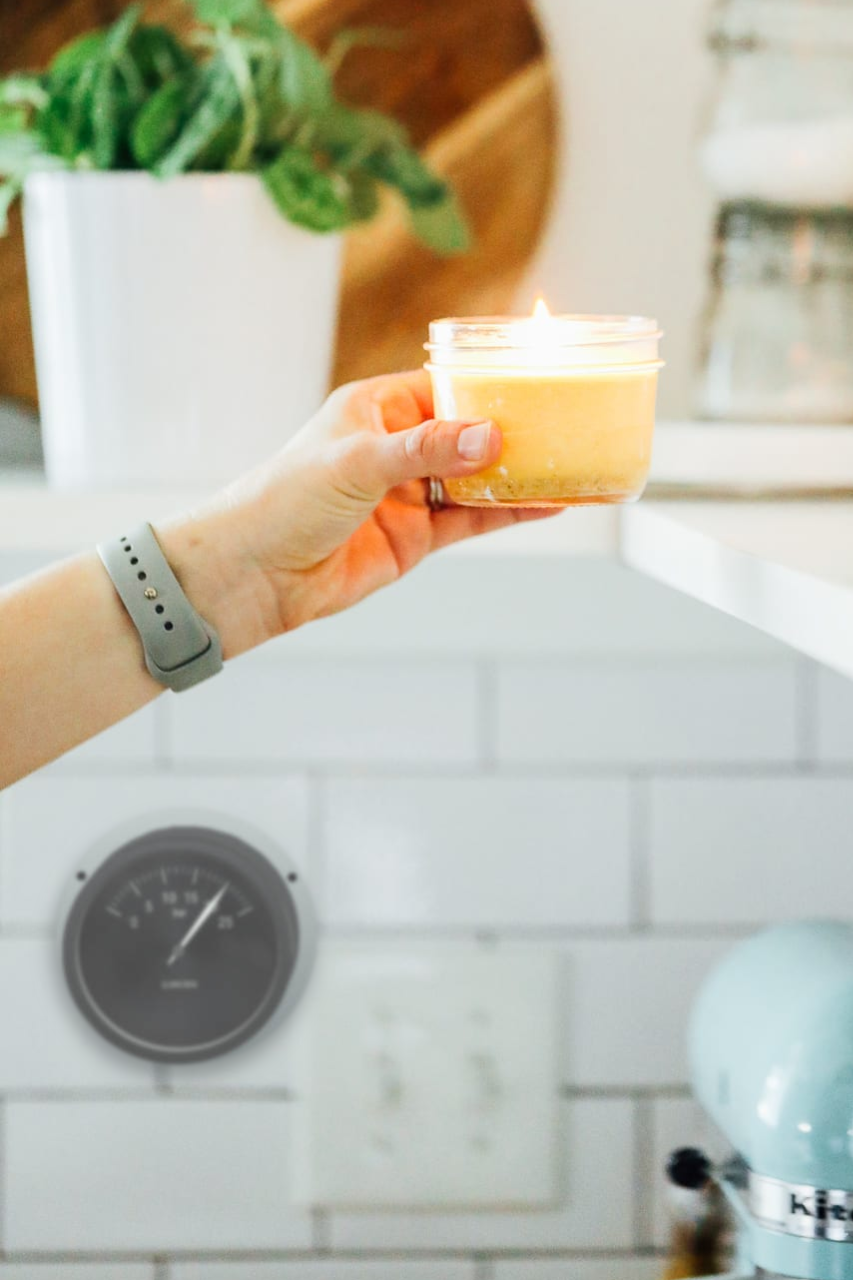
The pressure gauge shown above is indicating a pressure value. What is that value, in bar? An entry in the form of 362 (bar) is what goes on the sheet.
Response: 20 (bar)
